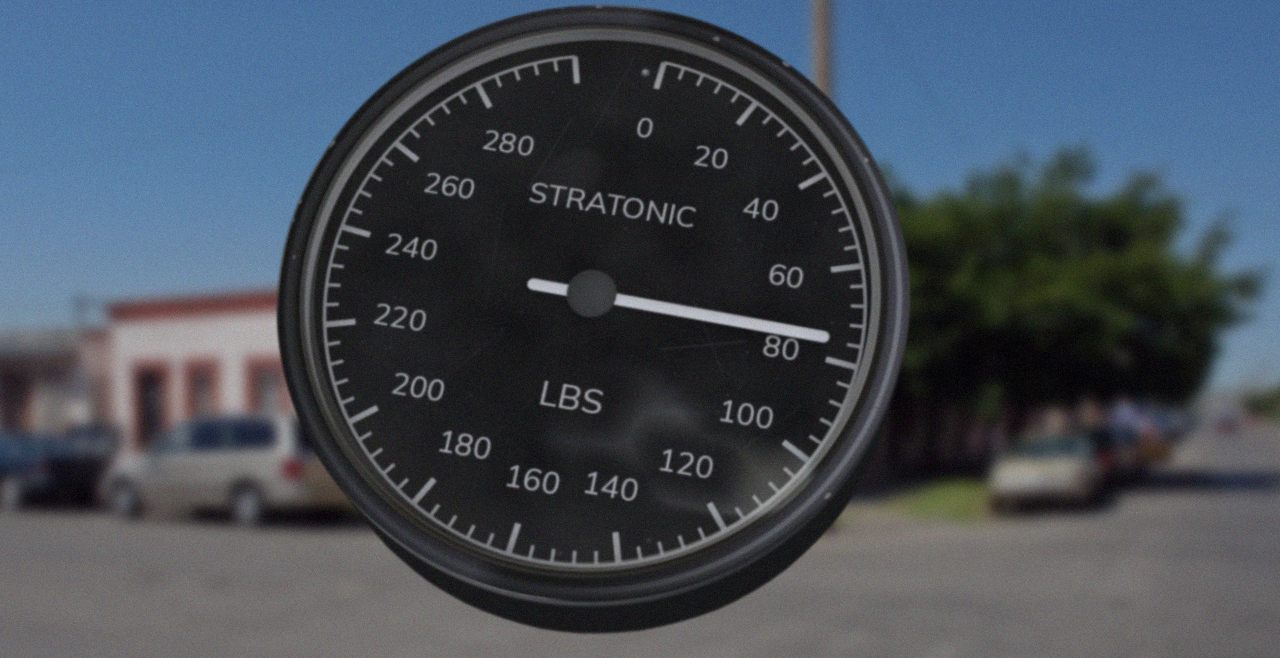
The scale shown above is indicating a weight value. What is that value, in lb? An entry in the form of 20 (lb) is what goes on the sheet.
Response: 76 (lb)
